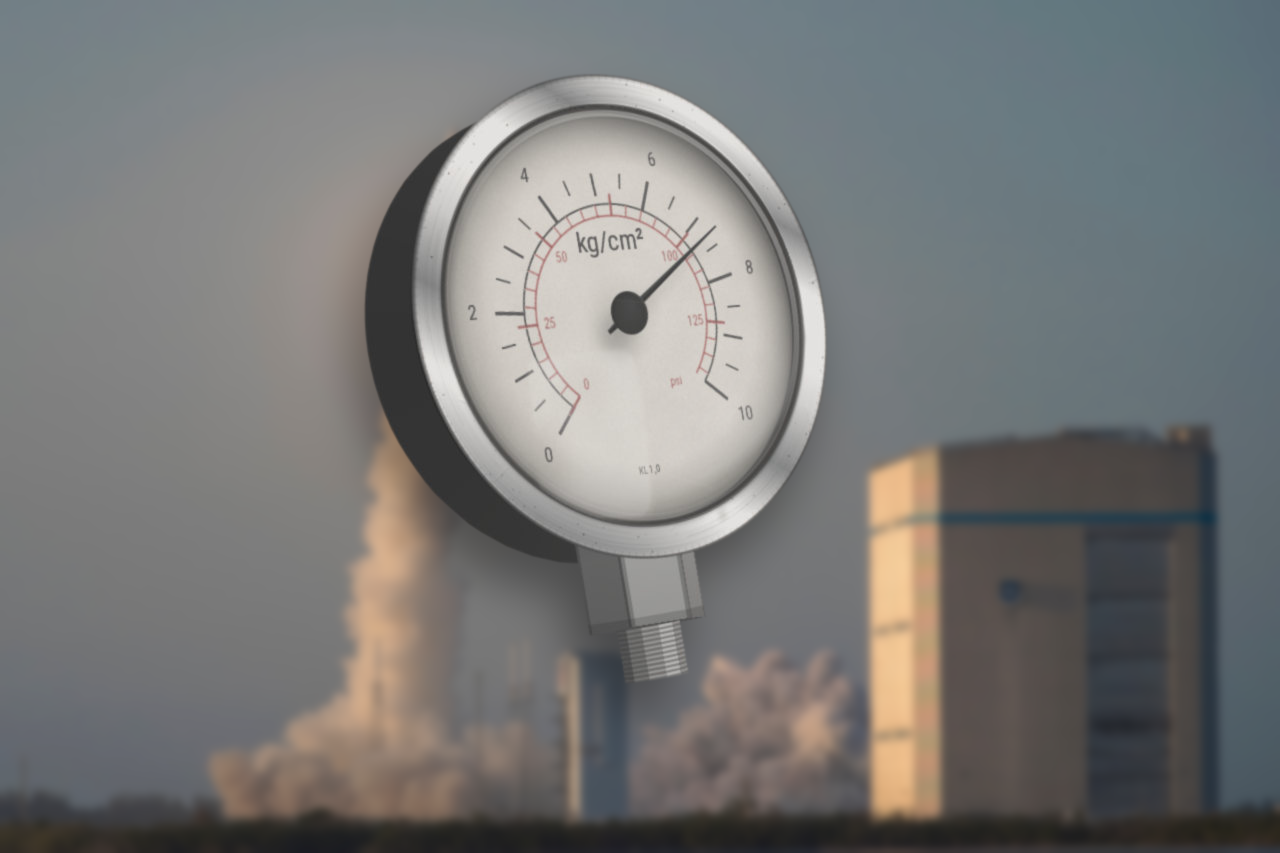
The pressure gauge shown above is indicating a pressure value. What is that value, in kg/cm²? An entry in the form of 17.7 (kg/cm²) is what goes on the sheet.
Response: 7.25 (kg/cm²)
